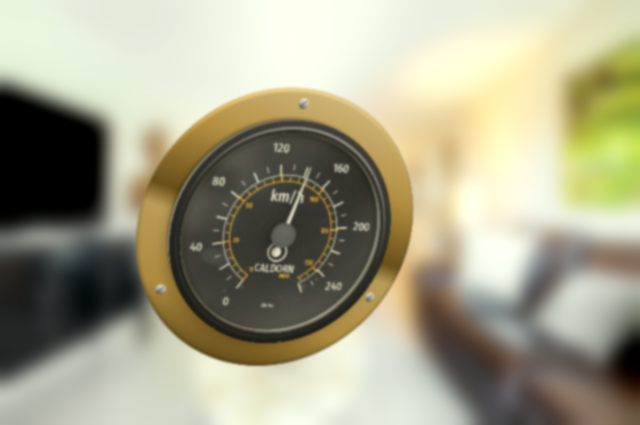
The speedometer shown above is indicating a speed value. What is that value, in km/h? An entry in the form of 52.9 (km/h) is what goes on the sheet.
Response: 140 (km/h)
